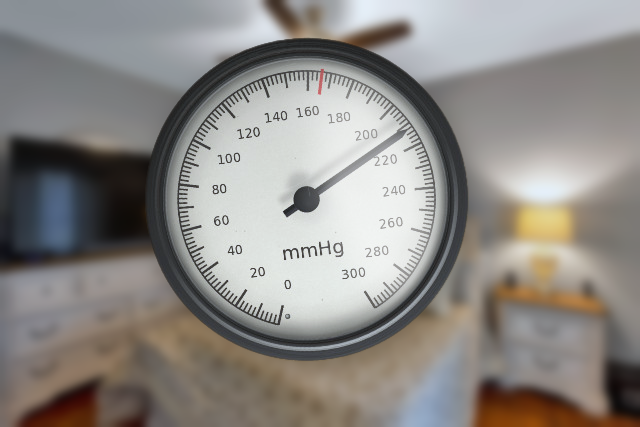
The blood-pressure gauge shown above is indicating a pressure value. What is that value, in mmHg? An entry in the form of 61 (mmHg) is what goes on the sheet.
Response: 212 (mmHg)
